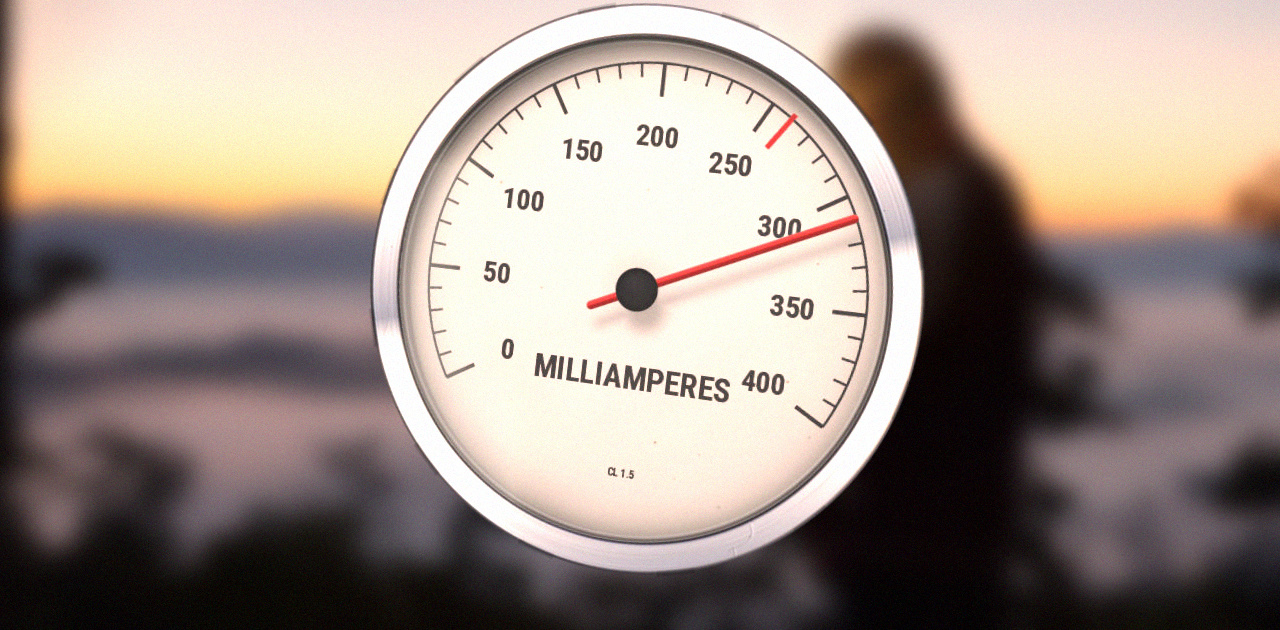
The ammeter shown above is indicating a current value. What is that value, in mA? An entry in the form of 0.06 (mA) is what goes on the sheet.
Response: 310 (mA)
